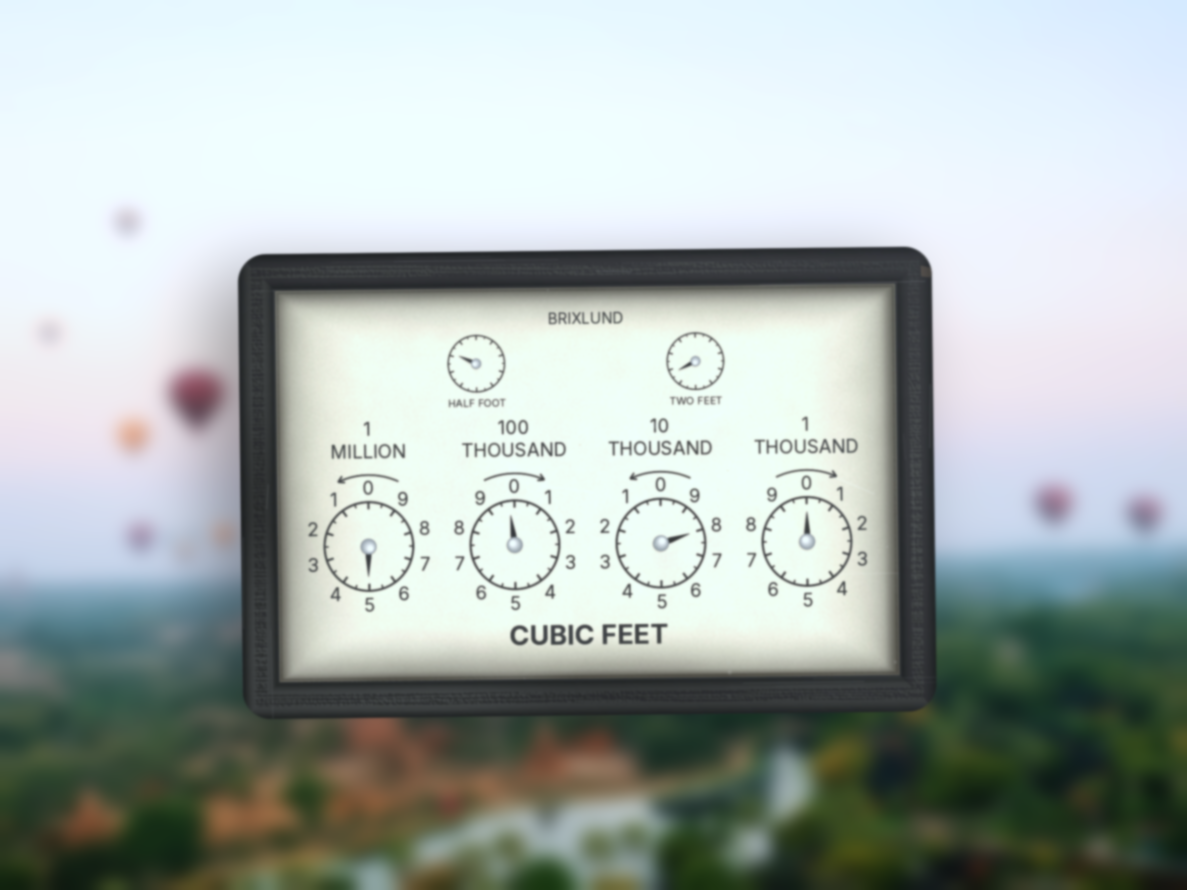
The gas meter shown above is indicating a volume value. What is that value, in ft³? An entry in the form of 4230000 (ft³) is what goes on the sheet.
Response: 498000 (ft³)
